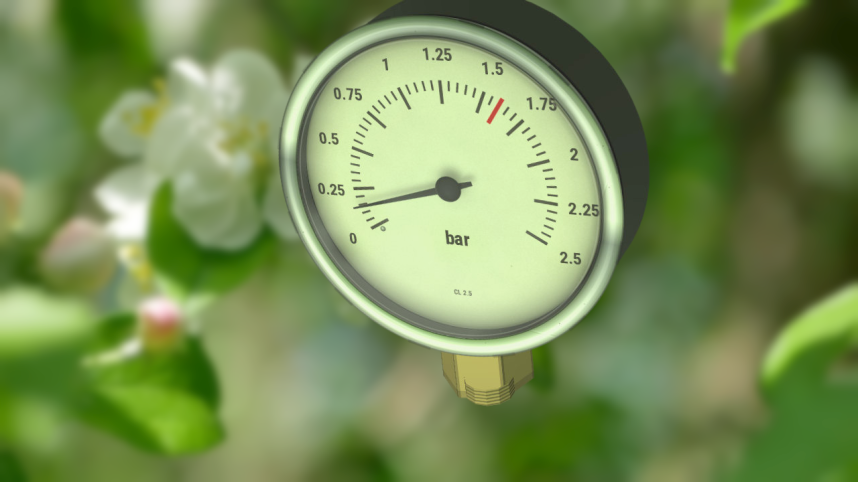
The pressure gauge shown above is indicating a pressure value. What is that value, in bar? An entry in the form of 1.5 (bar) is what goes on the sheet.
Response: 0.15 (bar)
